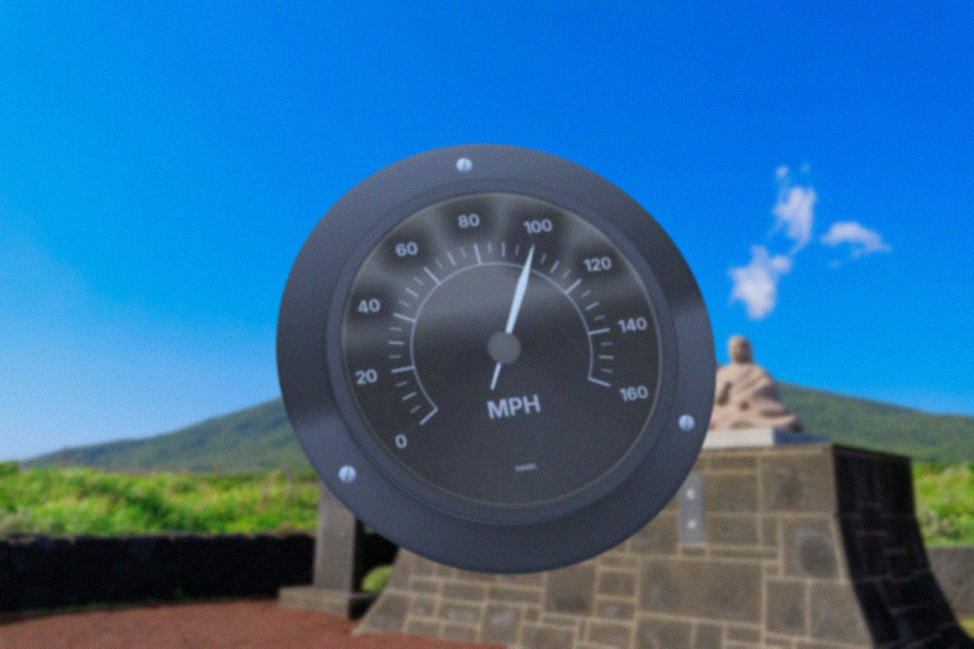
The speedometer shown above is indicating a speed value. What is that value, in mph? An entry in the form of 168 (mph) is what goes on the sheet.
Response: 100 (mph)
